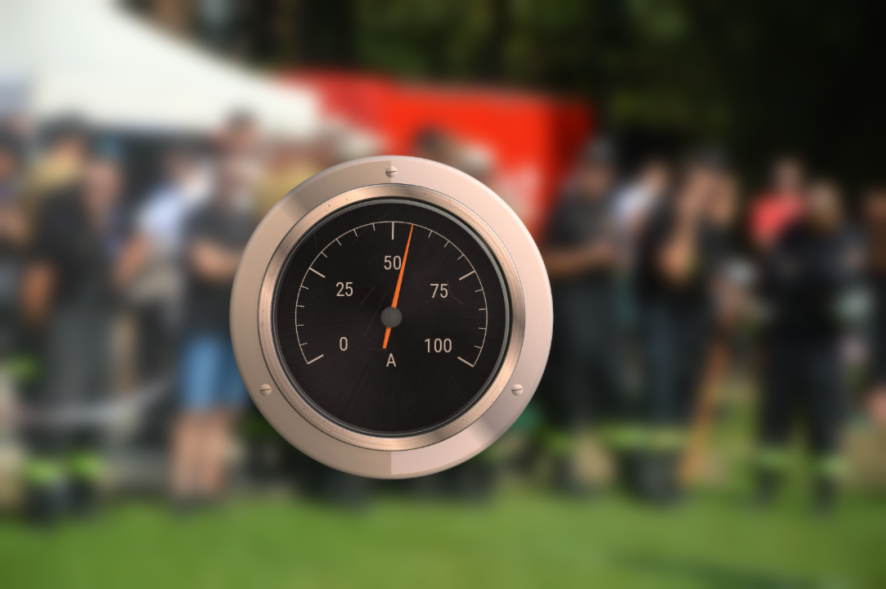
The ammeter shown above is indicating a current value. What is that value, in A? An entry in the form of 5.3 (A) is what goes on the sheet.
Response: 55 (A)
